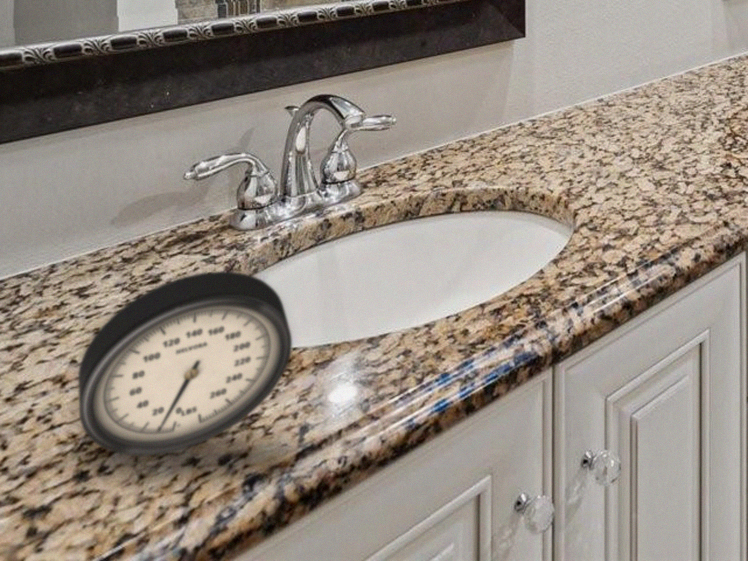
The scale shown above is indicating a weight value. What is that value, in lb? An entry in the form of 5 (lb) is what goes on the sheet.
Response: 10 (lb)
